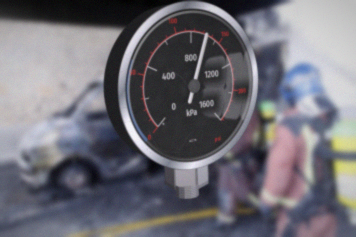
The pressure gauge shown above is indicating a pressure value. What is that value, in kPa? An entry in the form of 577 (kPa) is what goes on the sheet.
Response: 900 (kPa)
